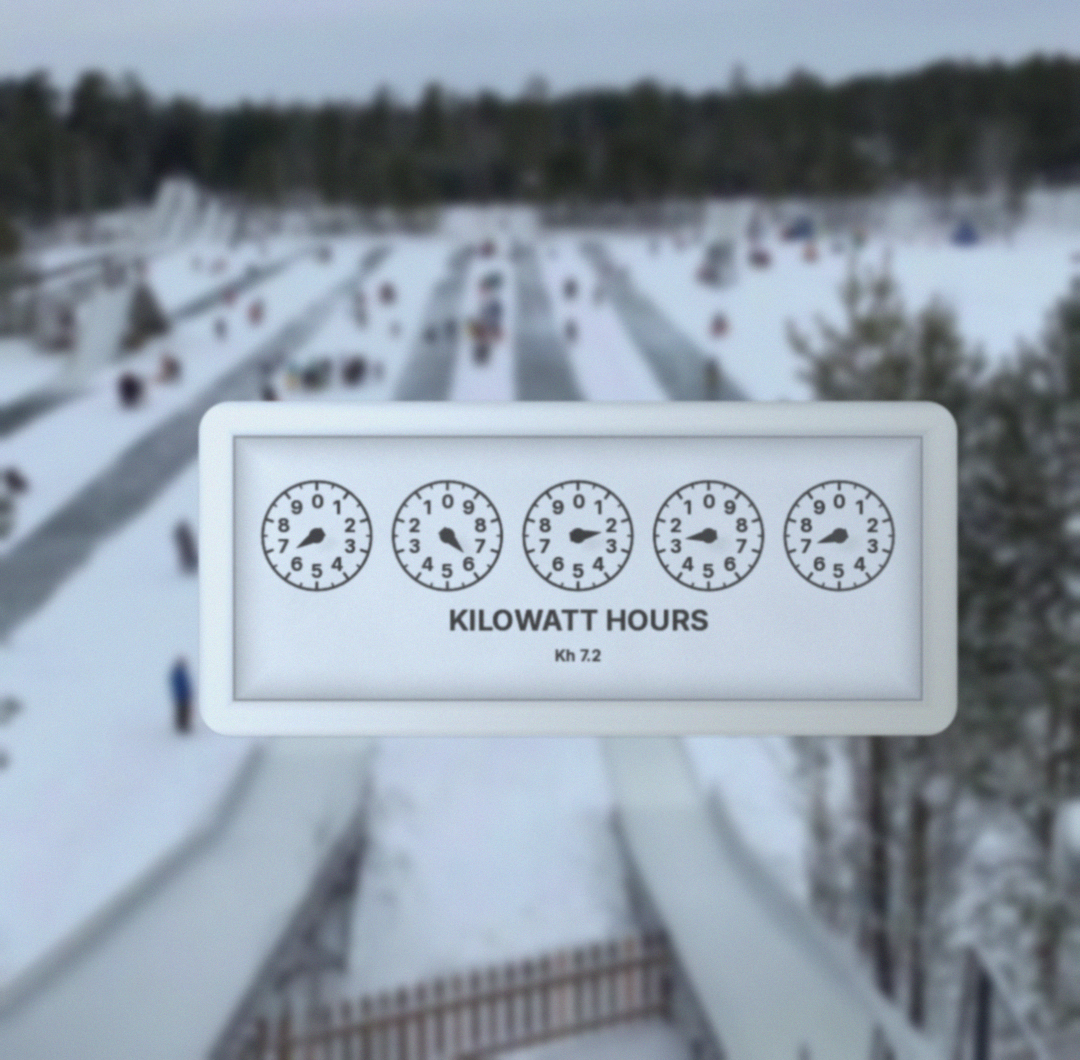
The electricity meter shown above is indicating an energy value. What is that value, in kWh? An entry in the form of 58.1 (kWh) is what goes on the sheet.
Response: 66227 (kWh)
